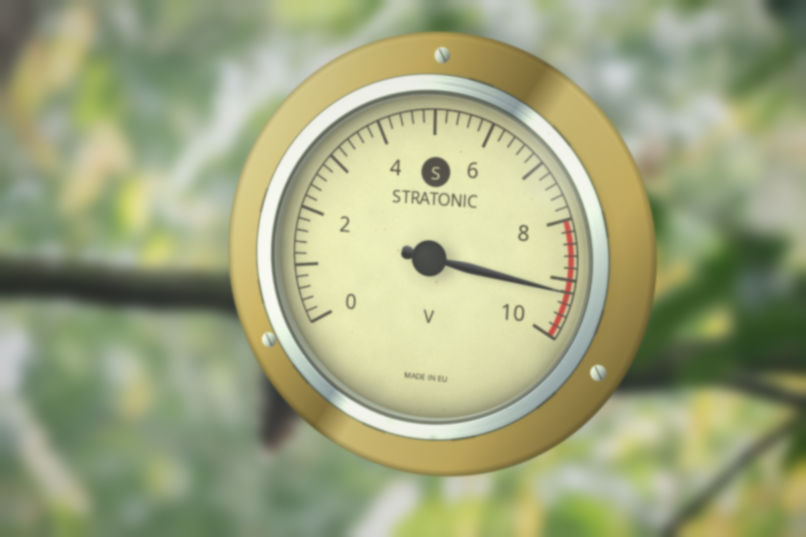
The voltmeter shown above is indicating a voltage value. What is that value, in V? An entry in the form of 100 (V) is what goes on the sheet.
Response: 9.2 (V)
